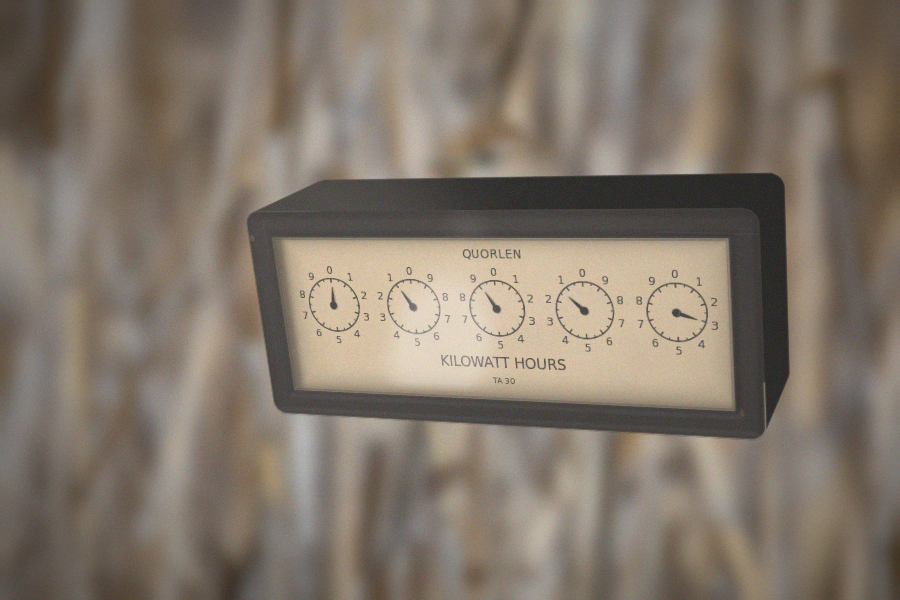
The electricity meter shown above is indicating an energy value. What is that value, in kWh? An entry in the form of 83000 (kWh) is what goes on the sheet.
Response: 913 (kWh)
